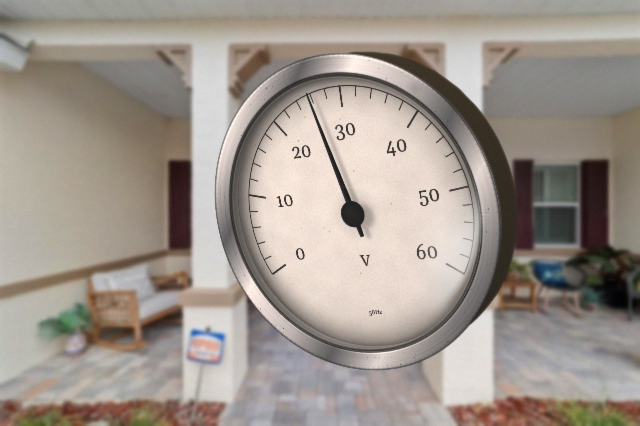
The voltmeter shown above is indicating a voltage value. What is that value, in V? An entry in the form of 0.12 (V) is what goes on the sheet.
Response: 26 (V)
